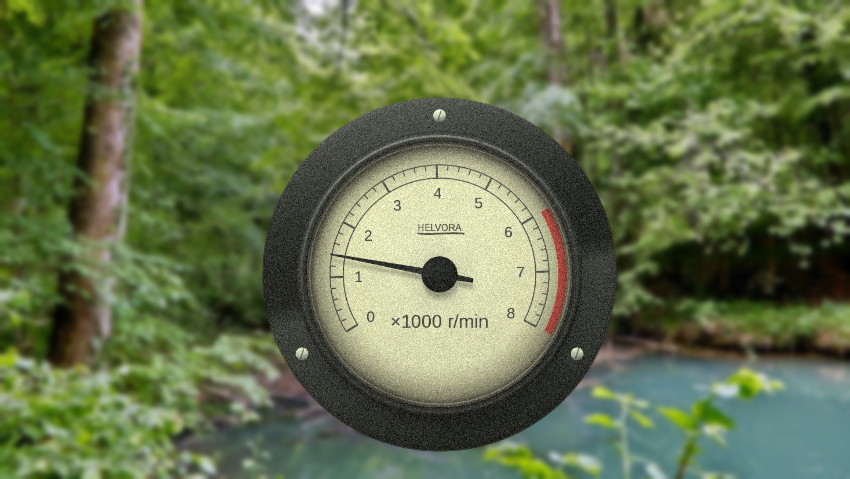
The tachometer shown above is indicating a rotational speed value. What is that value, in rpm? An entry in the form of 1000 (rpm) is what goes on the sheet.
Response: 1400 (rpm)
